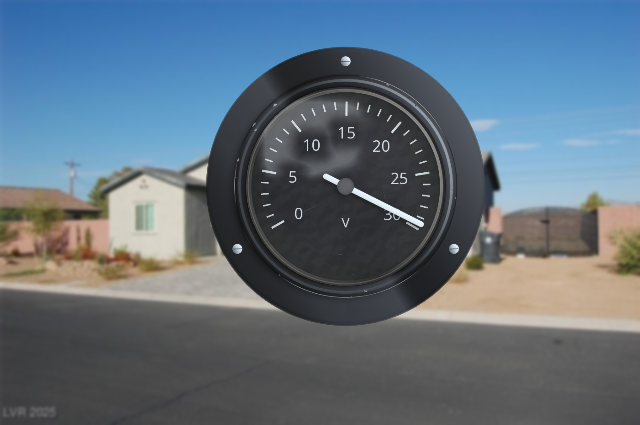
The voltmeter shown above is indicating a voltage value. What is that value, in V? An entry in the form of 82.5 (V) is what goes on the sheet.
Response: 29.5 (V)
